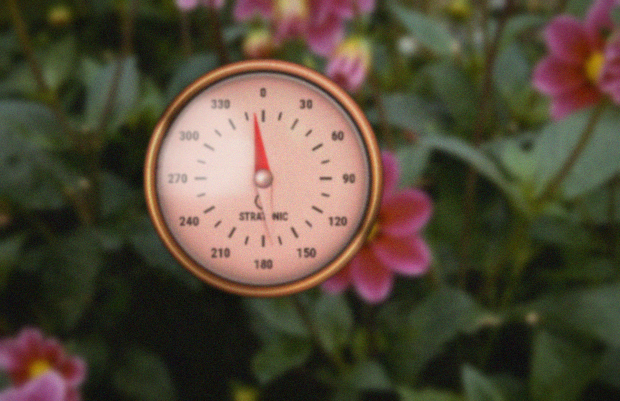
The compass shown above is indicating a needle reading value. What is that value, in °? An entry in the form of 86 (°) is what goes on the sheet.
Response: 352.5 (°)
